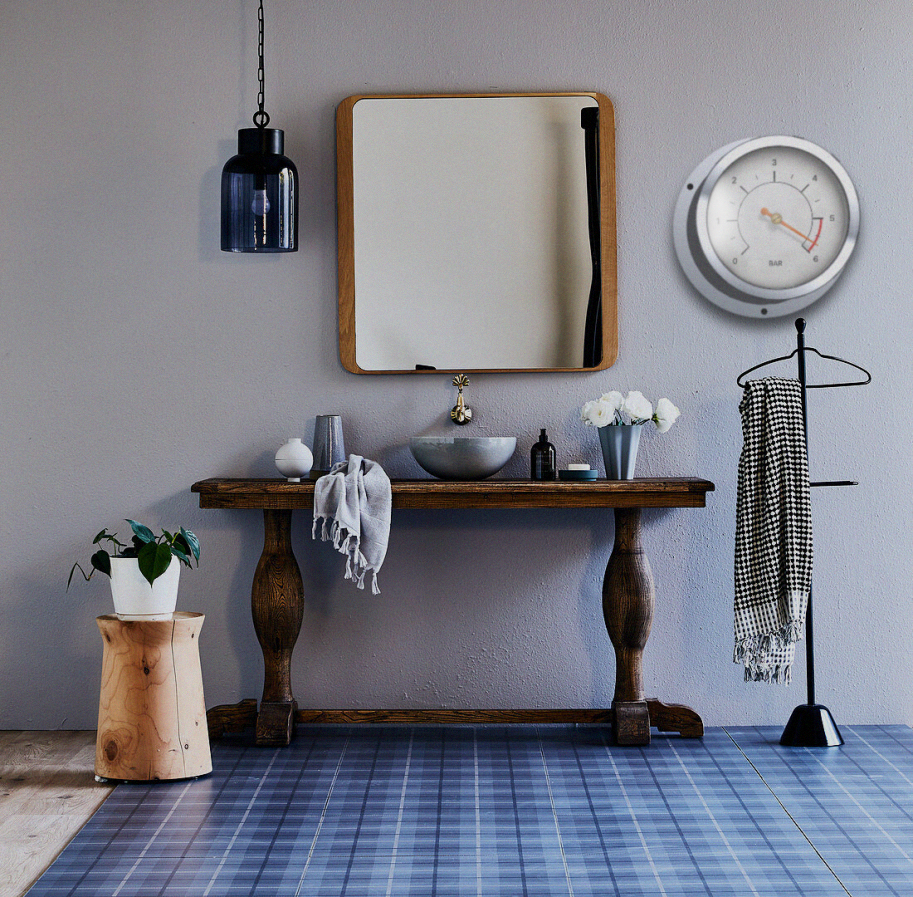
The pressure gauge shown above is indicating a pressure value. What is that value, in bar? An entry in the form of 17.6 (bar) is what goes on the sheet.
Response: 5.75 (bar)
